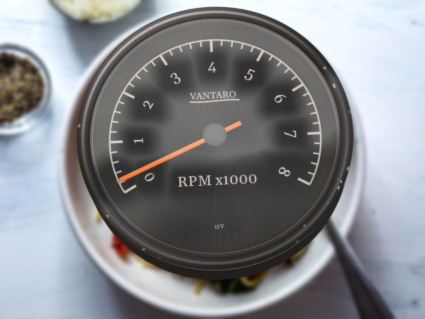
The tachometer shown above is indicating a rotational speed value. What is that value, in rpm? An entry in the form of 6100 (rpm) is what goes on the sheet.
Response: 200 (rpm)
